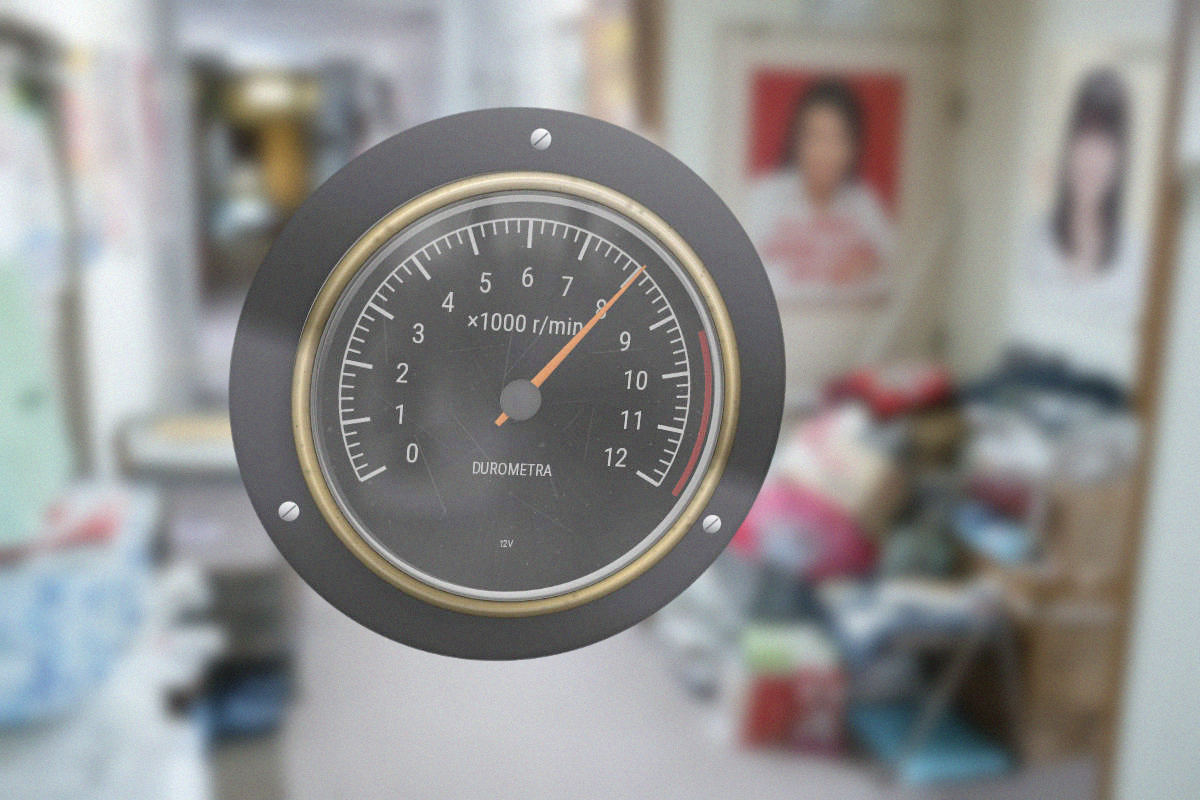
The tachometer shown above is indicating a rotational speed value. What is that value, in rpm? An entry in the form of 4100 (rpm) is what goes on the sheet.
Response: 8000 (rpm)
